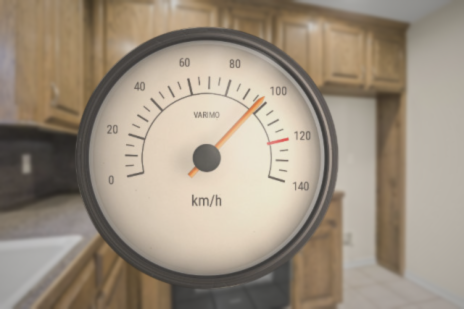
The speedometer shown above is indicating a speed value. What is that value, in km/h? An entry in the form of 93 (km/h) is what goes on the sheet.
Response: 97.5 (km/h)
